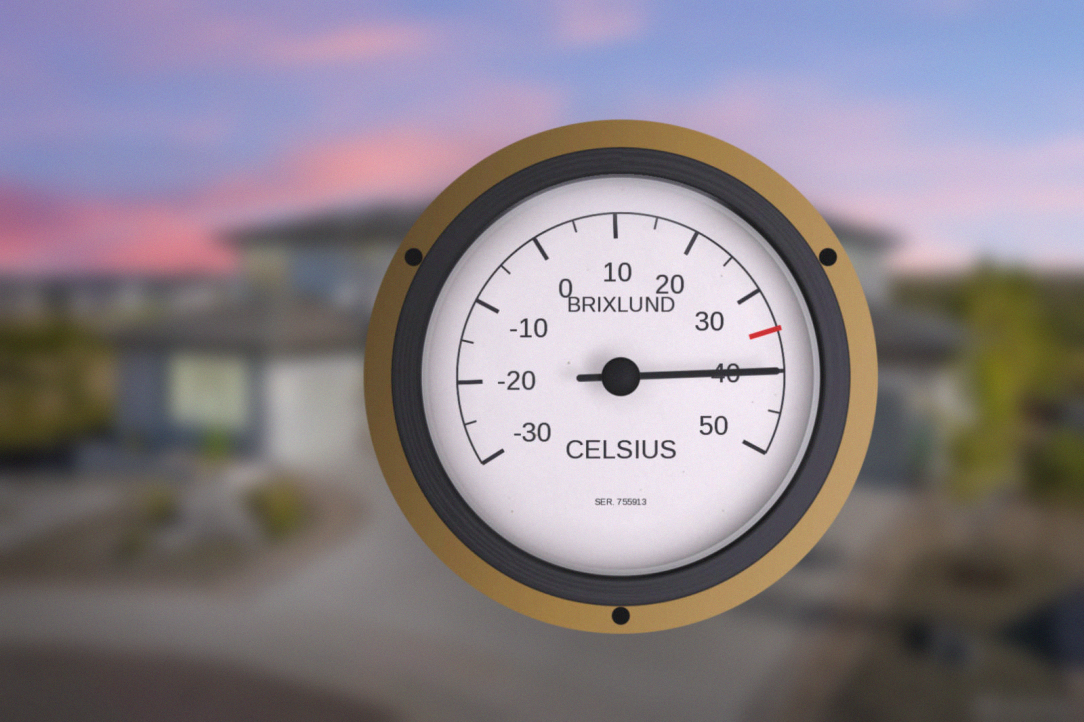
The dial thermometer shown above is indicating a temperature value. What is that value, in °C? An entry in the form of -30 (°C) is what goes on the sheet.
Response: 40 (°C)
